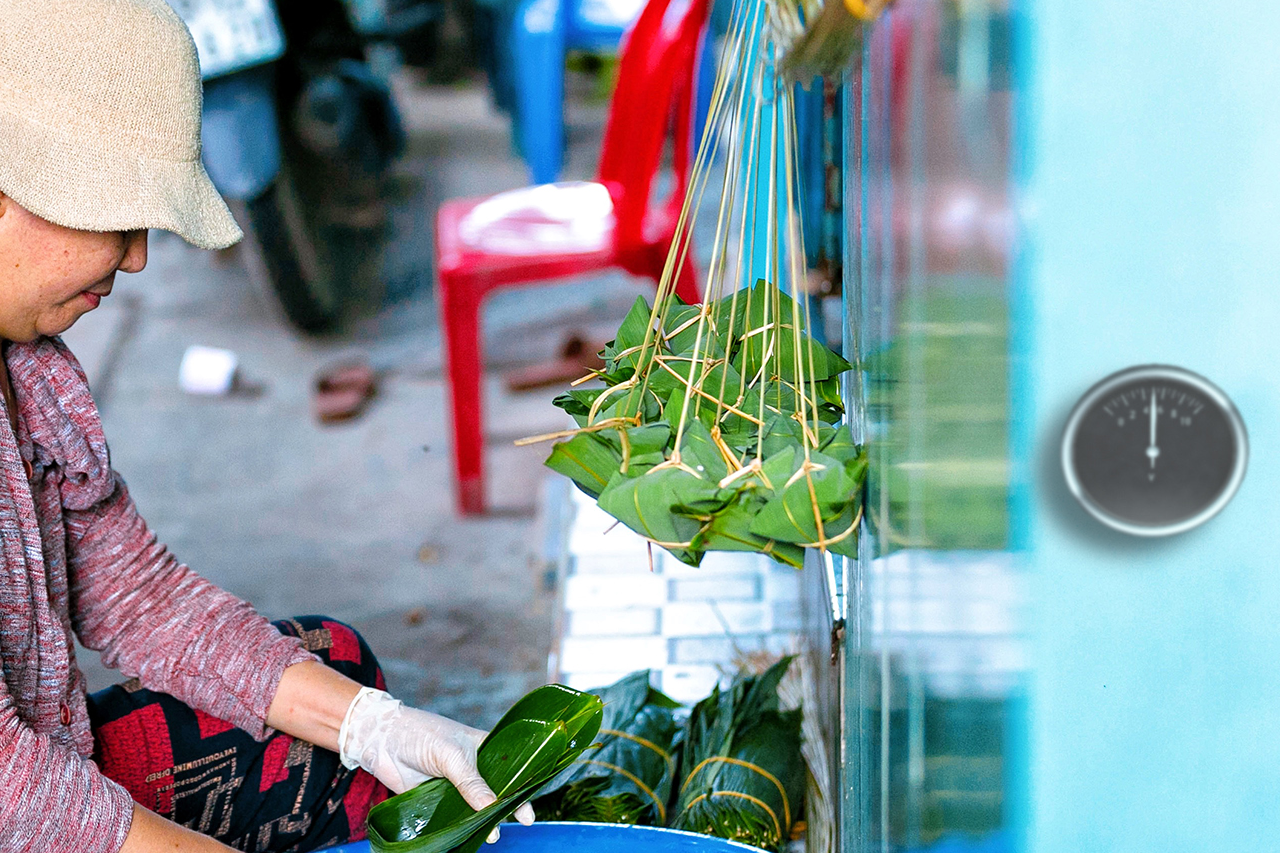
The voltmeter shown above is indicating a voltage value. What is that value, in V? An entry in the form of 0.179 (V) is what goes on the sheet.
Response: 5 (V)
